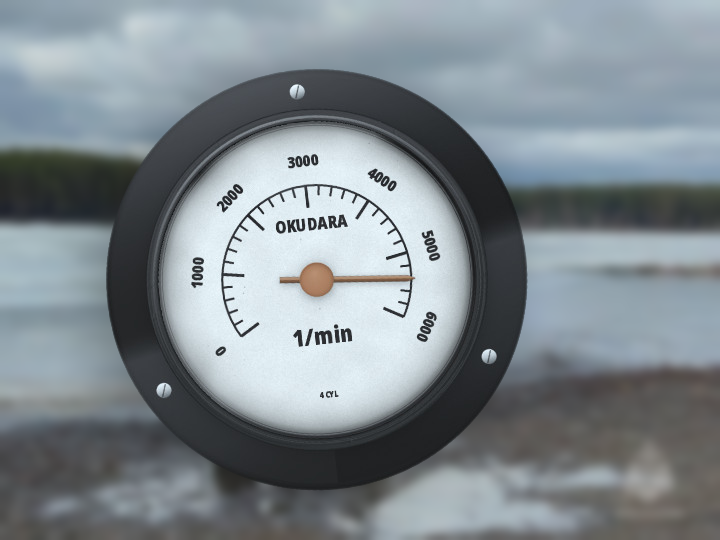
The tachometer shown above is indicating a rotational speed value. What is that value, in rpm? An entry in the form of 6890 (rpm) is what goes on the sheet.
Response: 5400 (rpm)
